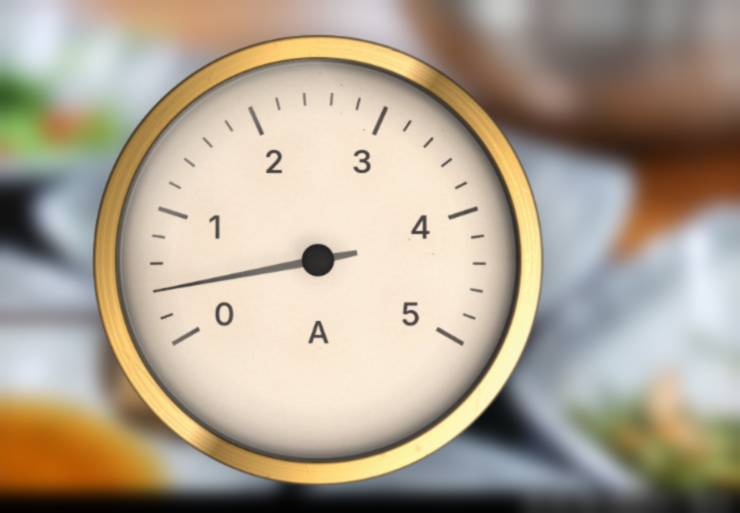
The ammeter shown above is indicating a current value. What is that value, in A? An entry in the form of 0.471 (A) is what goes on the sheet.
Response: 0.4 (A)
